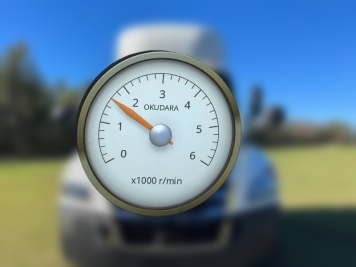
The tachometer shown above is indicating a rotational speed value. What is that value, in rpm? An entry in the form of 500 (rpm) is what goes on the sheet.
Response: 1600 (rpm)
